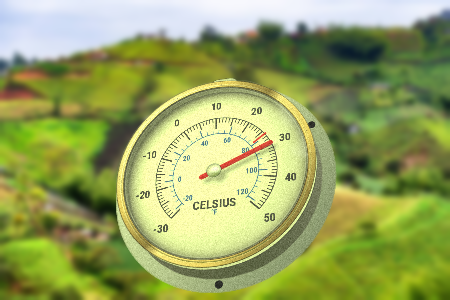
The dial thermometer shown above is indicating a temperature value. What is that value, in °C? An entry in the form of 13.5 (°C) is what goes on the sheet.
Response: 30 (°C)
